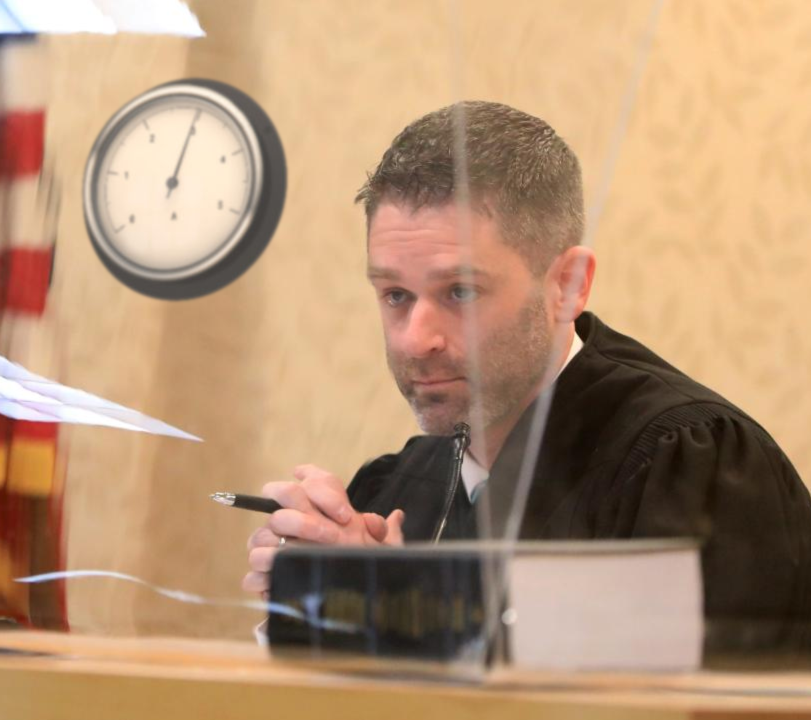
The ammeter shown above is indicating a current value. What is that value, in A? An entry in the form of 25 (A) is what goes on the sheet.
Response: 3 (A)
